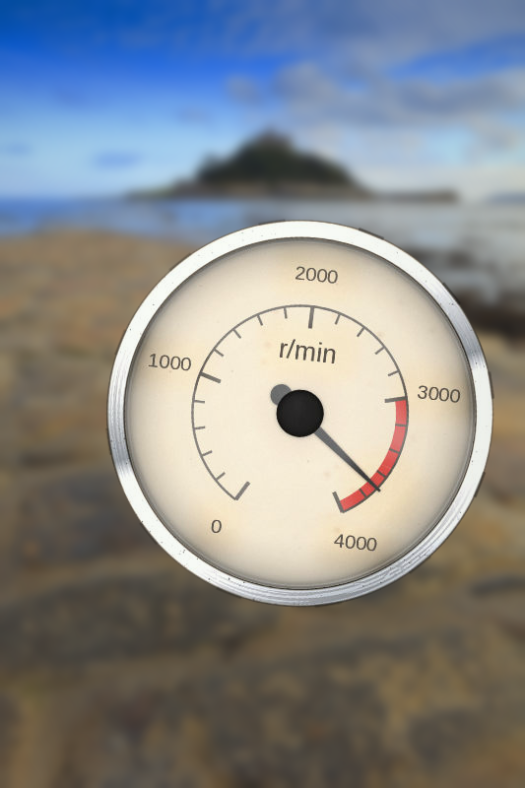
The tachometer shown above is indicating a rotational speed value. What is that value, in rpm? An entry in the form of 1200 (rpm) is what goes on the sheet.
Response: 3700 (rpm)
